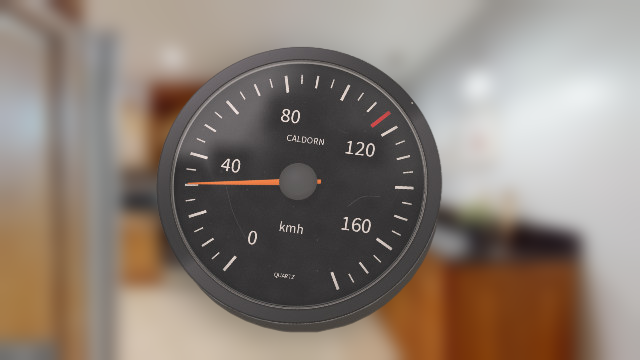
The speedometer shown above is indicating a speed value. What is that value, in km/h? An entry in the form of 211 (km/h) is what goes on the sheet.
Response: 30 (km/h)
